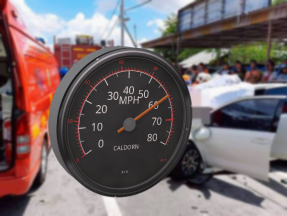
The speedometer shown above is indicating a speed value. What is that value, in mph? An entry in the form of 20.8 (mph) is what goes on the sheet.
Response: 60 (mph)
